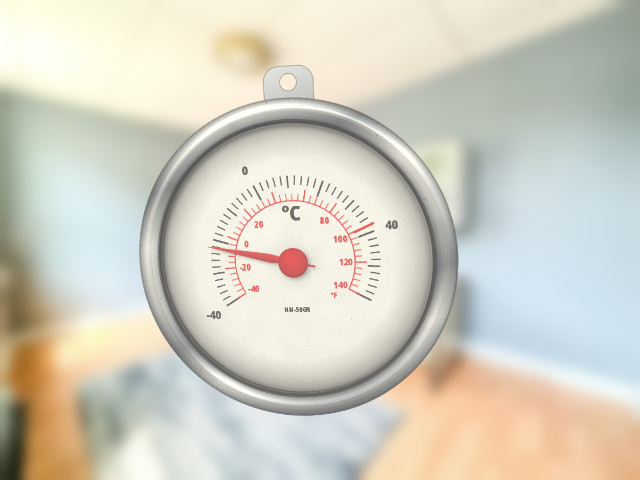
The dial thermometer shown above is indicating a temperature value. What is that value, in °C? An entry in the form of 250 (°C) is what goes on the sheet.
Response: -22 (°C)
